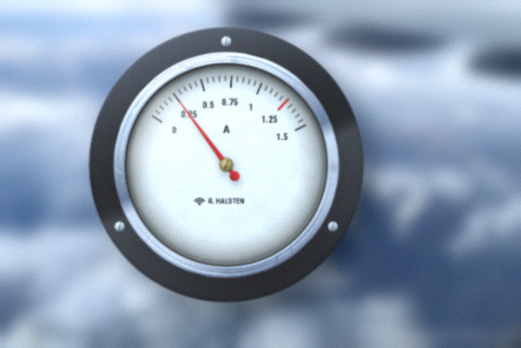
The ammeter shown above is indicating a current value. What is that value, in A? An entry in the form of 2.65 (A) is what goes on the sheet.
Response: 0.25 (A)
